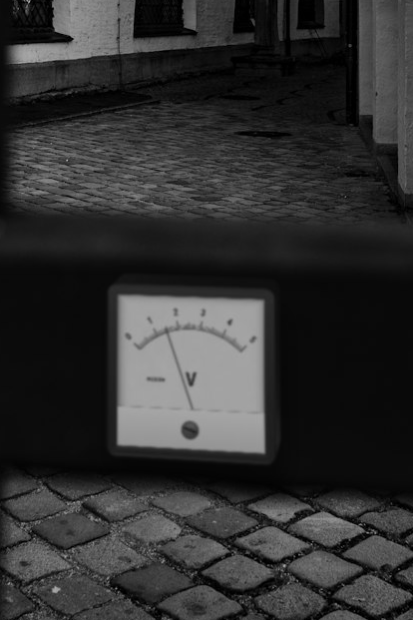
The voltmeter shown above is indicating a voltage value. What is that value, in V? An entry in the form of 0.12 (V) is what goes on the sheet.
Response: 1.5 (V)
